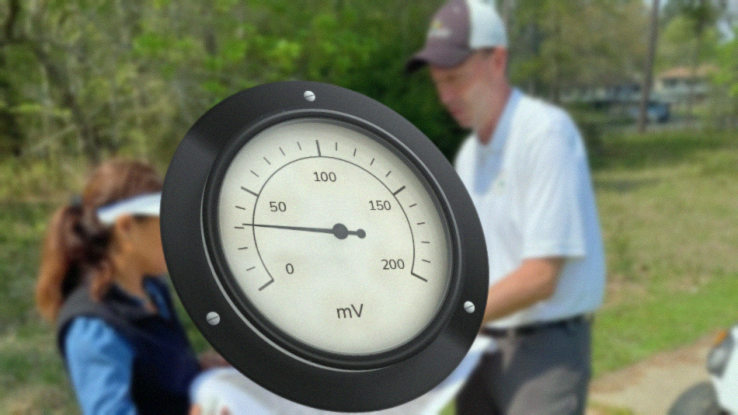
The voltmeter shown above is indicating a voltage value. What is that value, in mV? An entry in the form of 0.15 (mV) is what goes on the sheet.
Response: 30 (mV)
